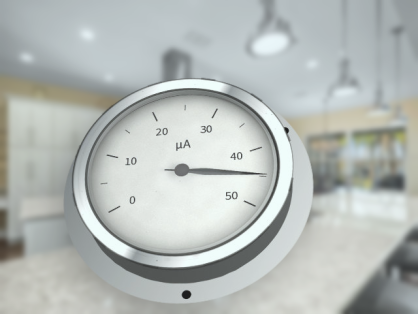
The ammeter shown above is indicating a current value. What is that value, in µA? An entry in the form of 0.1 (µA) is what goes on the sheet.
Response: 45 (µA)
